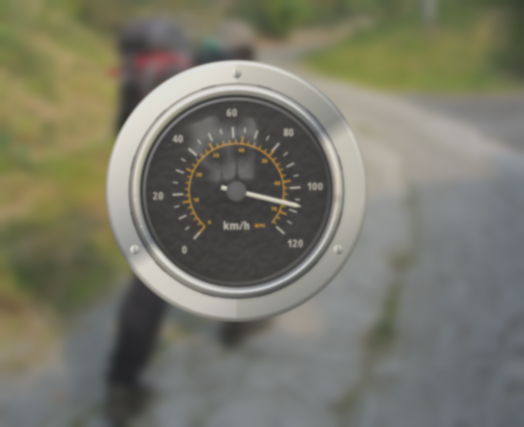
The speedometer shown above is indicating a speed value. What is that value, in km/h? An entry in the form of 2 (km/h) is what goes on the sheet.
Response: 107.5 (km/h)
